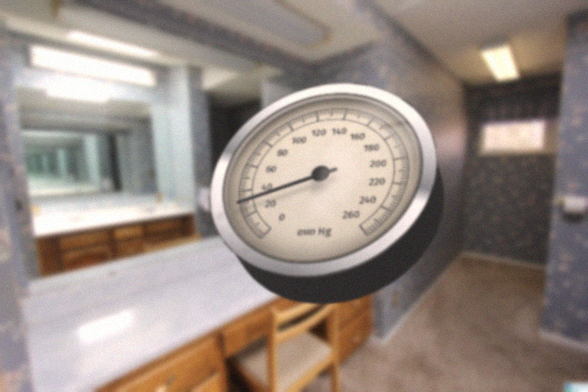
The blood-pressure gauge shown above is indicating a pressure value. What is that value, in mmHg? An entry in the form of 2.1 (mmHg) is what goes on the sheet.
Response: 30 (mmHg)
